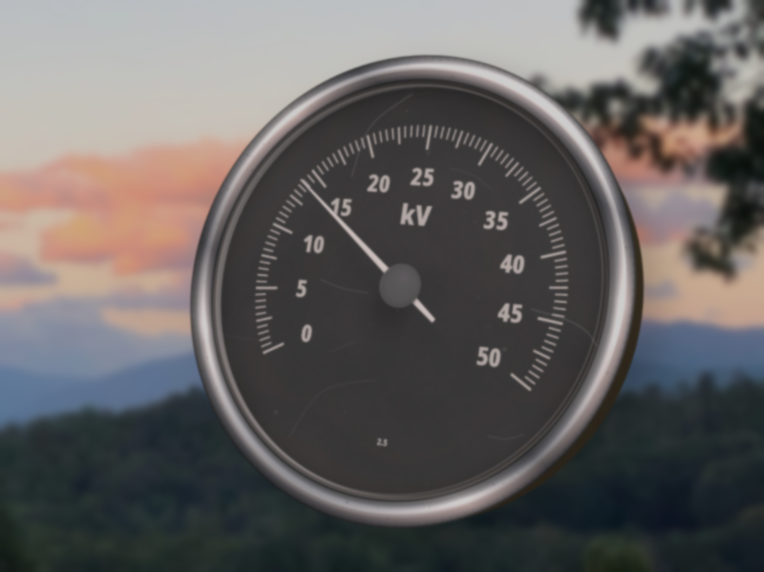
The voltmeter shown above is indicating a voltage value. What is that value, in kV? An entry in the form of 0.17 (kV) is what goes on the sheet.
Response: 14 (kV)
